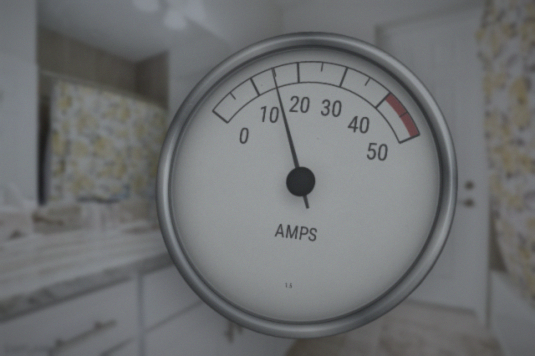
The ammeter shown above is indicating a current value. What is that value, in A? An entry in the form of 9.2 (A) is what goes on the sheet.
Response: 15 (A)
